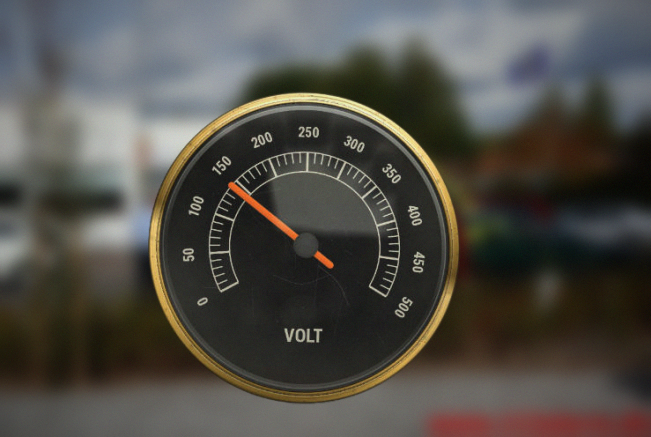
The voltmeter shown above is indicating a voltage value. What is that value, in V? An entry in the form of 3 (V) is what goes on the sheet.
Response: 140 (V)
